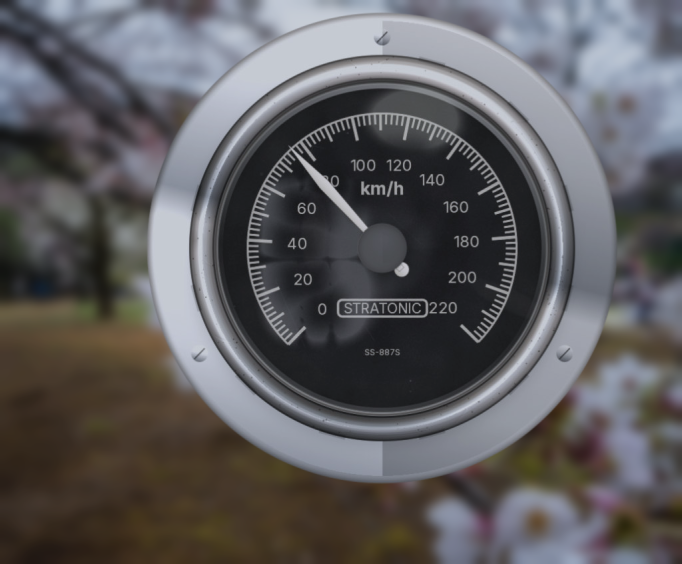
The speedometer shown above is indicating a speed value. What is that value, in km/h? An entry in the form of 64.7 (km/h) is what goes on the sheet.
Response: 76 (km/h)
